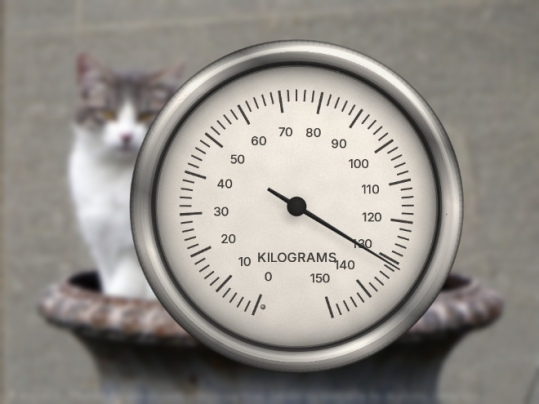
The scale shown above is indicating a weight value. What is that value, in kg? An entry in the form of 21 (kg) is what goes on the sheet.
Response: 131 (kg)
